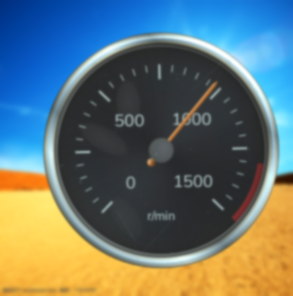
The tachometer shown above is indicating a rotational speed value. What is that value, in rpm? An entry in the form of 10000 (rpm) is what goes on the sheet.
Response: 975 (rpm)
